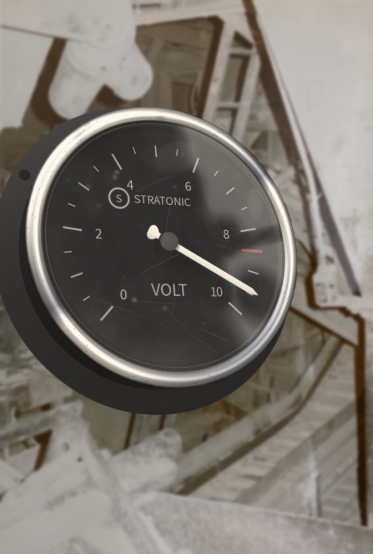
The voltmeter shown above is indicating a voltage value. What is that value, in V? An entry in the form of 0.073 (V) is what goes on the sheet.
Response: 9.5 (V)
